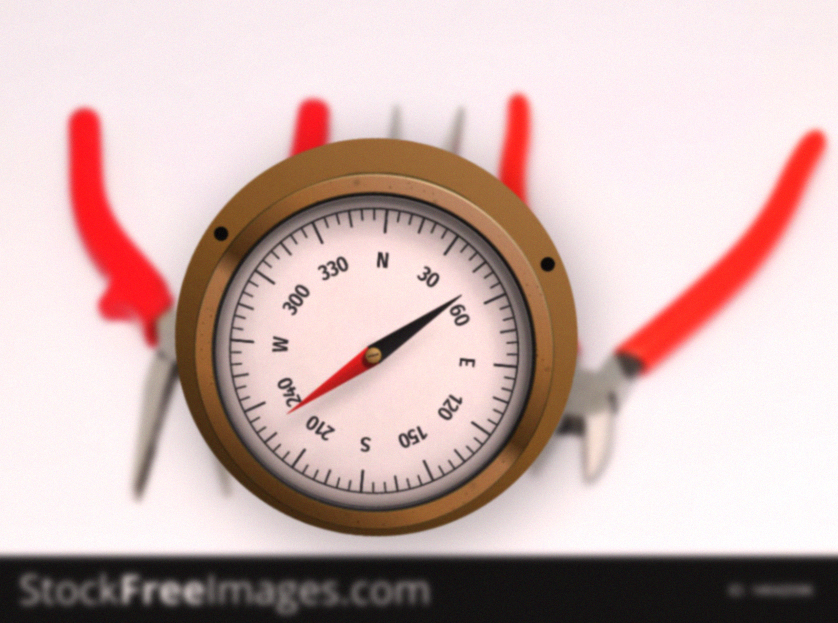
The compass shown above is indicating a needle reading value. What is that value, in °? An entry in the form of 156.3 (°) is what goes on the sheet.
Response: 230 (°)
